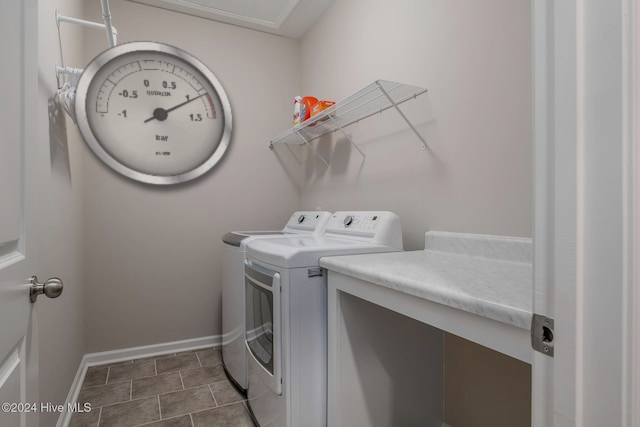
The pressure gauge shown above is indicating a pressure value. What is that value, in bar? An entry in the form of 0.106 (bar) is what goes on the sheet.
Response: 1.1 (bar)
